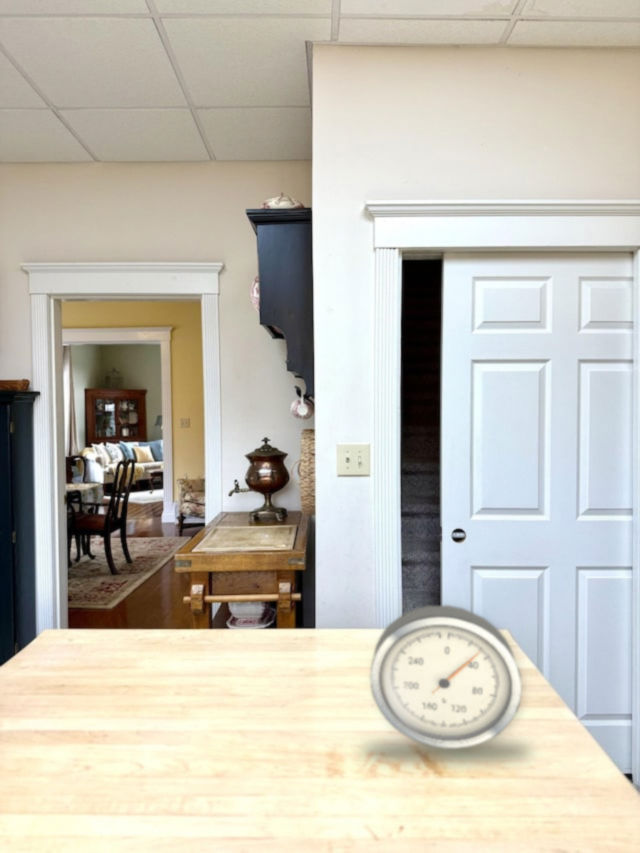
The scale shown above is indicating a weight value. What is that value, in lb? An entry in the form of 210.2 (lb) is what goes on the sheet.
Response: 30 (lb)
